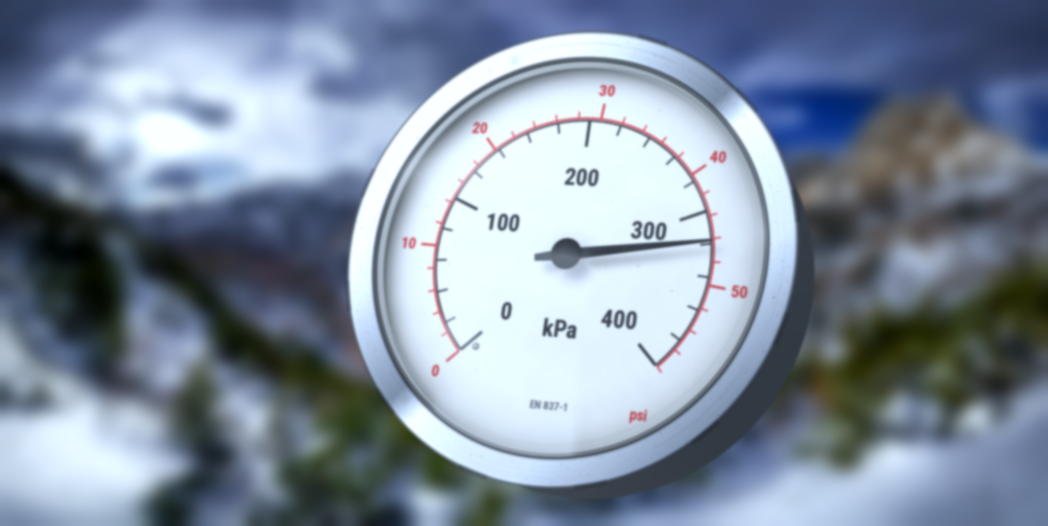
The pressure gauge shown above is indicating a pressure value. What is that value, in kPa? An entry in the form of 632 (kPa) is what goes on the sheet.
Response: 320 (kPa)
